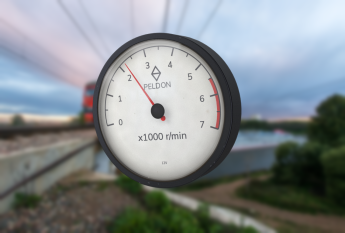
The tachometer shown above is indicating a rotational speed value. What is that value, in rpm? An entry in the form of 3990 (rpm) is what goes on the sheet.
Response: 2250 (rpm)
